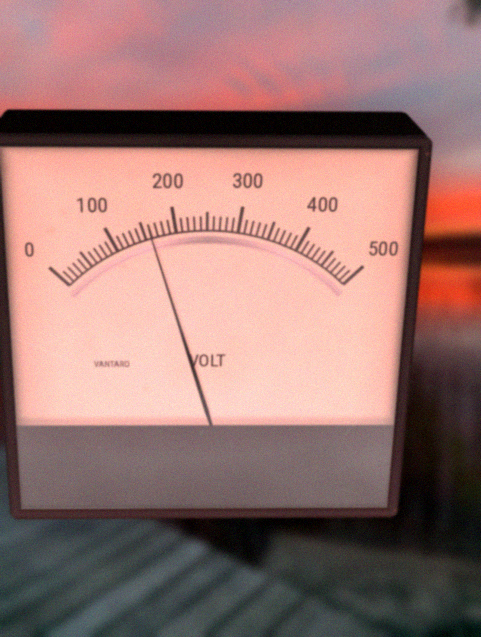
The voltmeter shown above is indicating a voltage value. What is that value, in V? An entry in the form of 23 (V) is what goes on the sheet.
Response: 160 (V)
